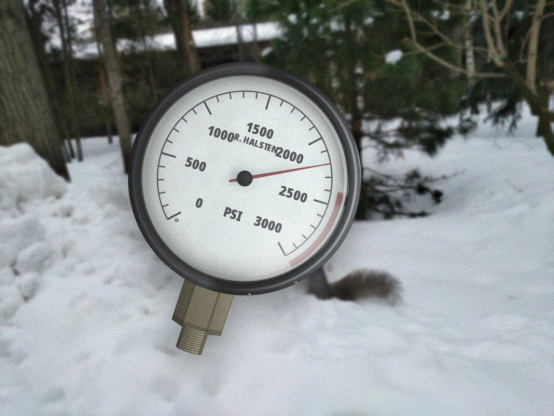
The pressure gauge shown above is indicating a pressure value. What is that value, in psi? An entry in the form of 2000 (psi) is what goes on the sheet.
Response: 2200 (psi)
